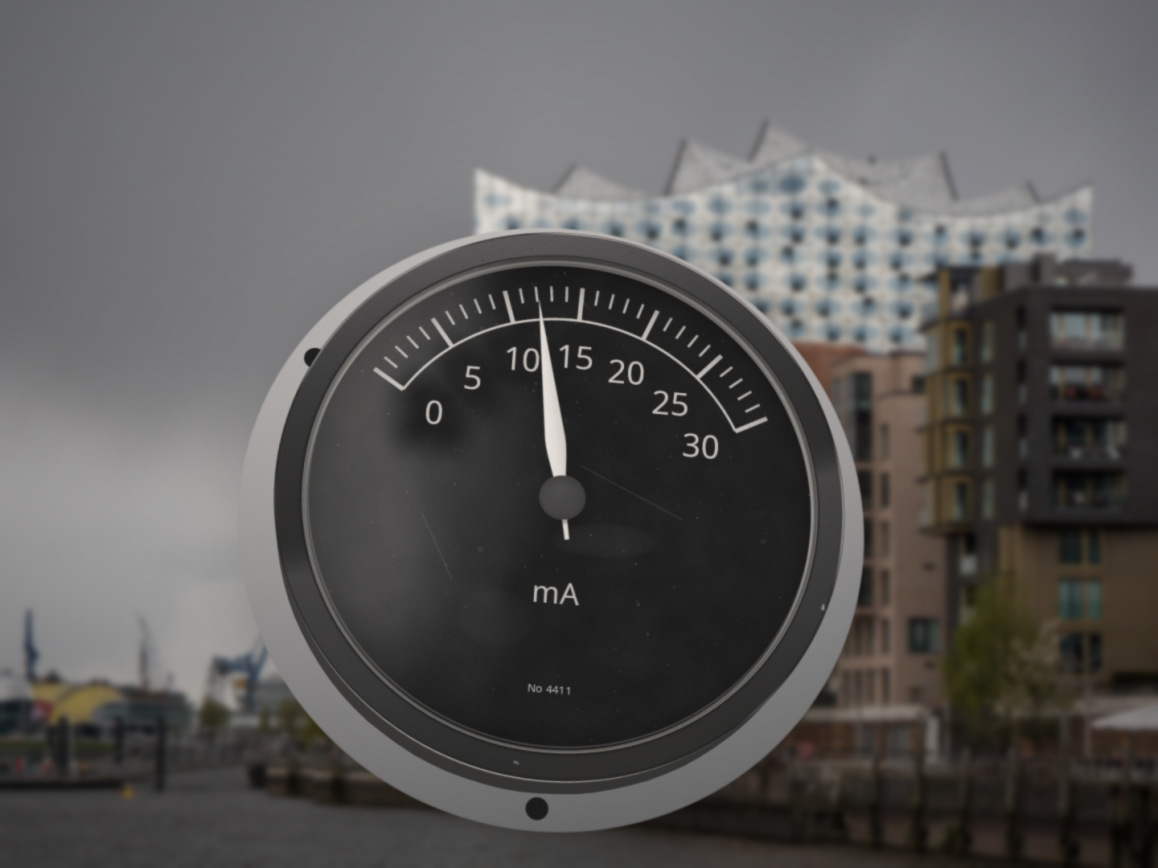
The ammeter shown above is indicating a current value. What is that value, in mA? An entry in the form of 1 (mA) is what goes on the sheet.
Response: 12 (mA)
